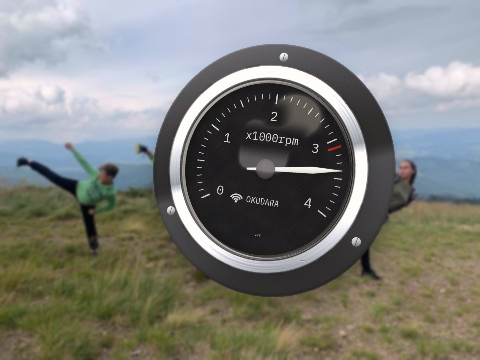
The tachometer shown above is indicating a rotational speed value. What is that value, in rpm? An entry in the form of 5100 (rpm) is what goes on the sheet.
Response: 3400 (rpm)
